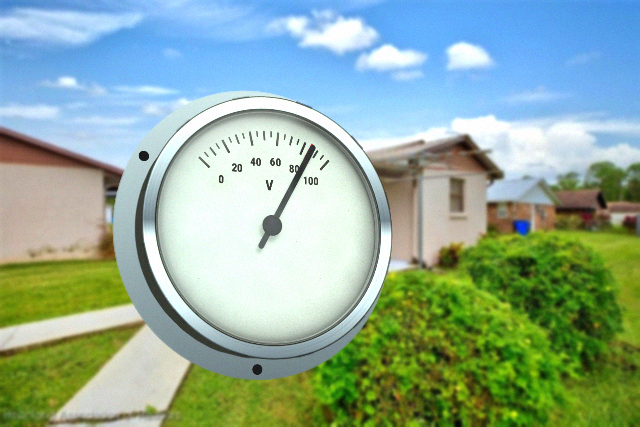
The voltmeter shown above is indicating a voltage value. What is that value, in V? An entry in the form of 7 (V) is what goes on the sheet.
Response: 85 (V)
